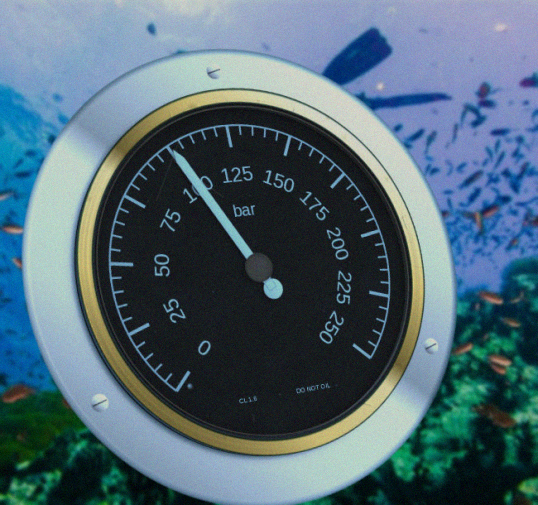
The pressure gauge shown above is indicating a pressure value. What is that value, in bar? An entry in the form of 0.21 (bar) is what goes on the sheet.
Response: 100 (bar)
